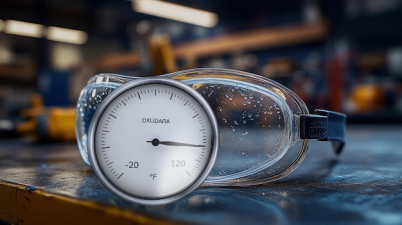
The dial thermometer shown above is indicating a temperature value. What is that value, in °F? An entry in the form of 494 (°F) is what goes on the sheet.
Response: 100 (°F)
